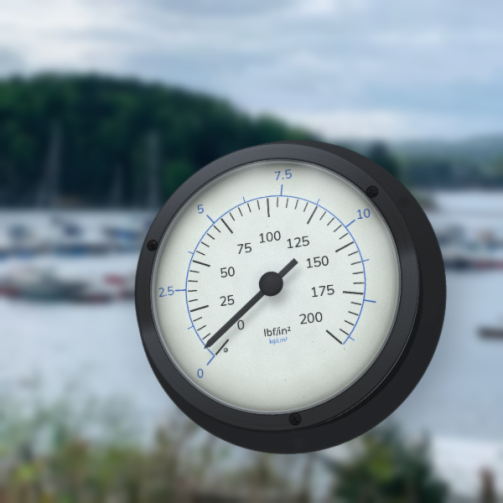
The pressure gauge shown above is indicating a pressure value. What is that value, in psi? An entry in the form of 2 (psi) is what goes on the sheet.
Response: 5 (psi)
